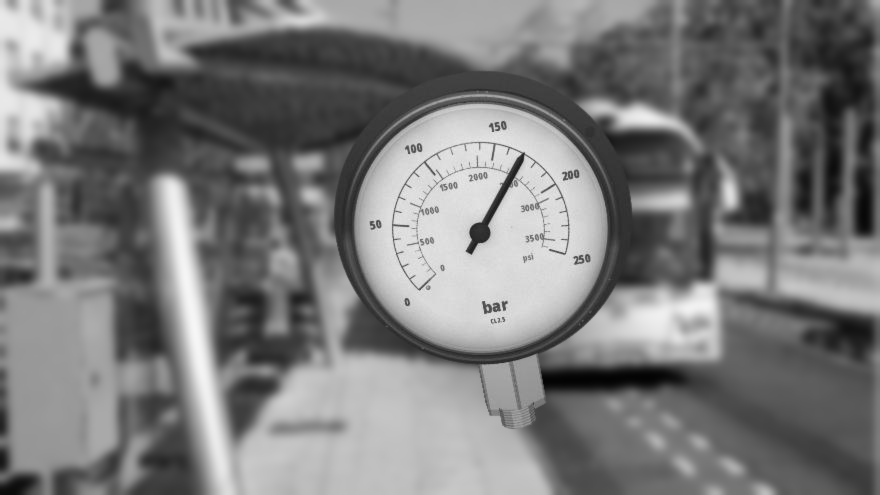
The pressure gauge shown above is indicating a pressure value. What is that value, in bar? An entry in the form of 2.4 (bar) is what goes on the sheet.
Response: 170 (bar)
